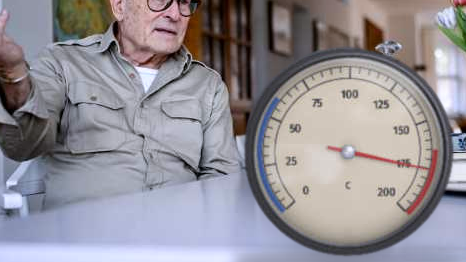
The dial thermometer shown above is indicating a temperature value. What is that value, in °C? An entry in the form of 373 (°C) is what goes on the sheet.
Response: 175 (°C)
